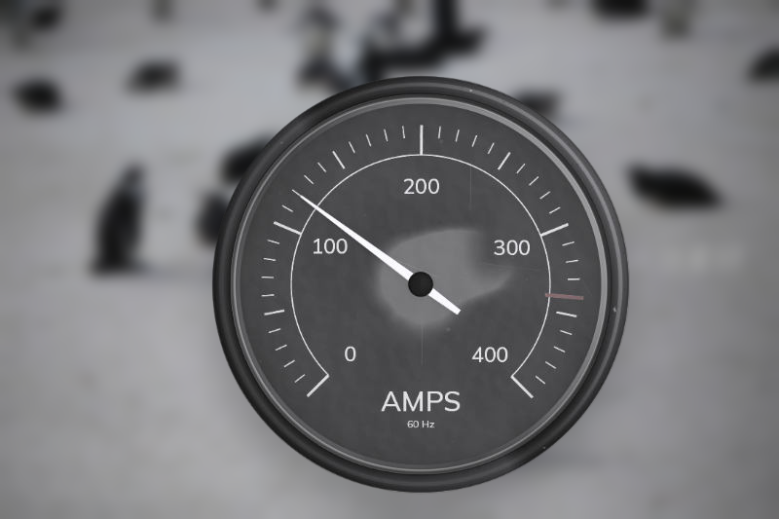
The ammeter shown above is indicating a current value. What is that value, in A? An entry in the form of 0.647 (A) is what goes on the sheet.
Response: 120 (A)
